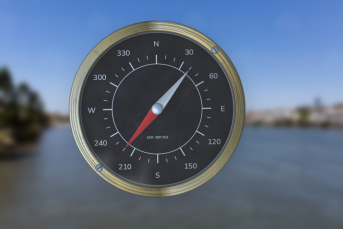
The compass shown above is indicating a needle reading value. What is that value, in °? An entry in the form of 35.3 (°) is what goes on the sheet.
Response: 220 (°)
